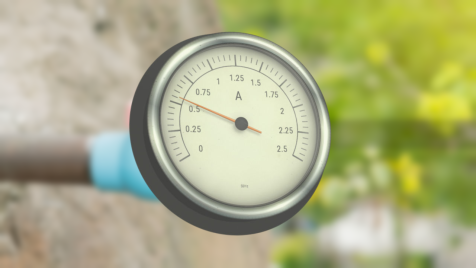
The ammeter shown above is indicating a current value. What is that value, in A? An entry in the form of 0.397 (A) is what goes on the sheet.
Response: 0.55 (A)
